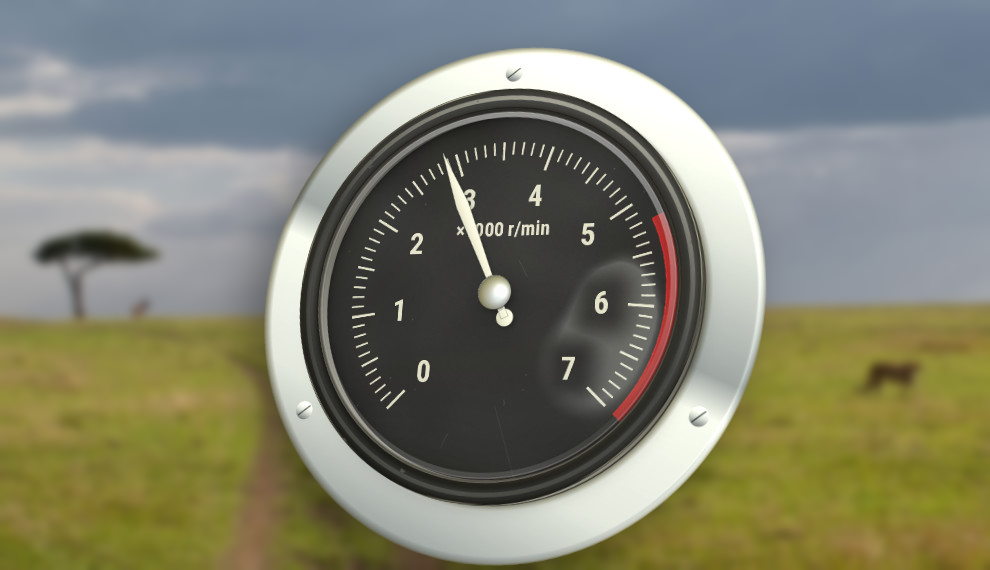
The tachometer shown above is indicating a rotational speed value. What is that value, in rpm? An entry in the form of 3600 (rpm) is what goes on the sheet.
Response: 2900 (rpm)
